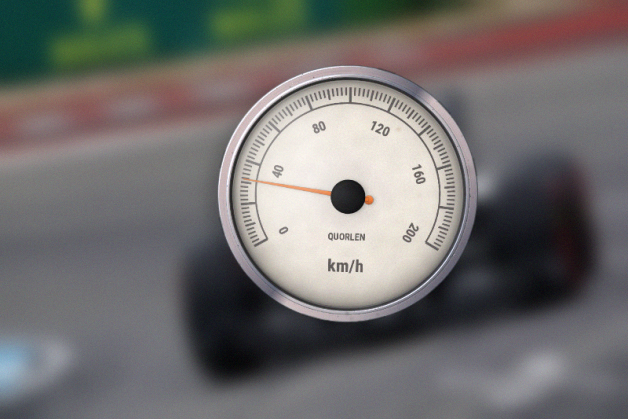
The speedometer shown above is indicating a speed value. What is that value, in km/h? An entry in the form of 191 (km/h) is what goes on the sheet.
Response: 32 (km/h)
